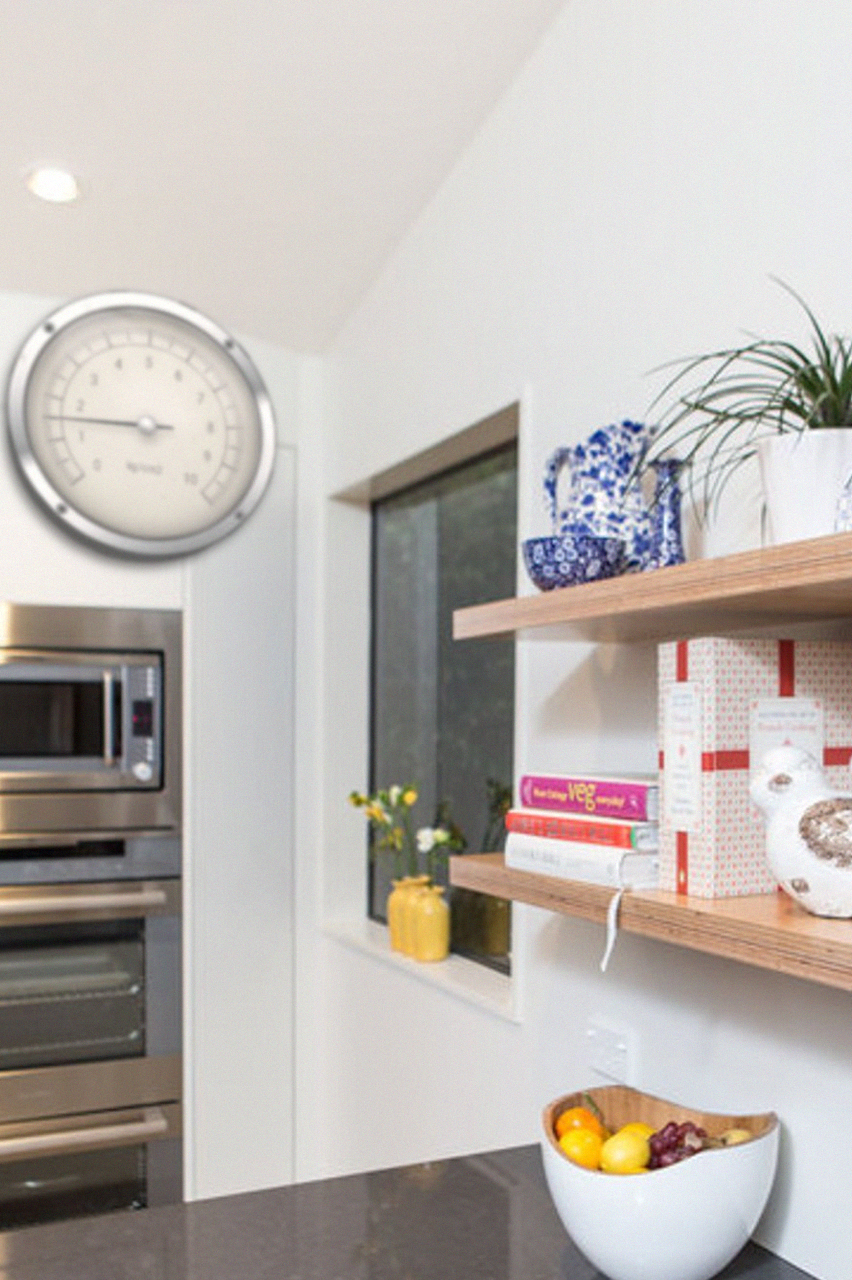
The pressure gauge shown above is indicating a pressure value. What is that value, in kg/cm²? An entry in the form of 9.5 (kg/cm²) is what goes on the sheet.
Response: 1.5 (kg/cm²)
